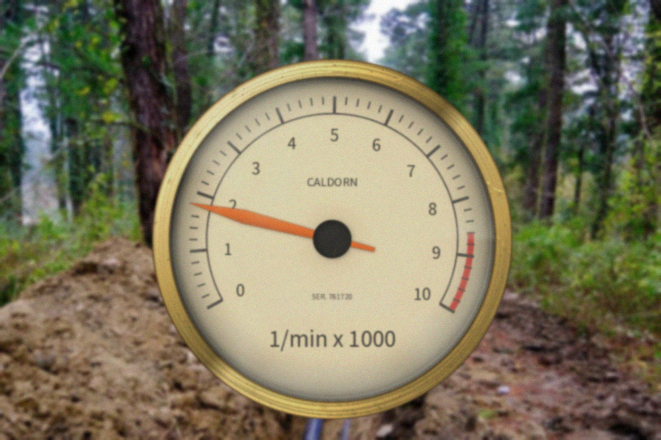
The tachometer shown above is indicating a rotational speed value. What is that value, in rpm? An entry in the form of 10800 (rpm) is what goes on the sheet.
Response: 1800 (rpm)
